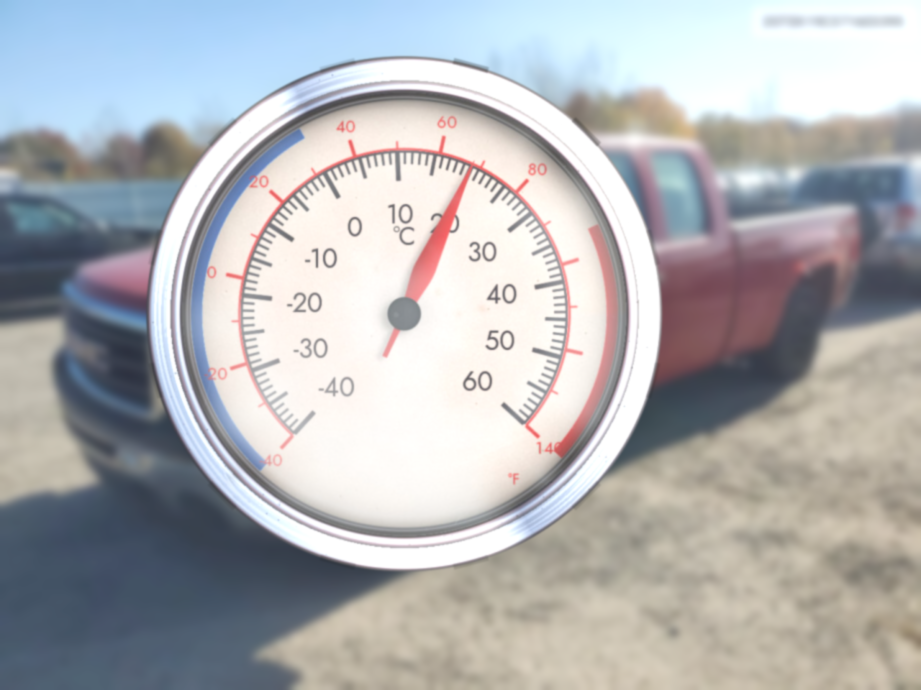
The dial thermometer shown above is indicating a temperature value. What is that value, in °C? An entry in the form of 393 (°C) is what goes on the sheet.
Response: 20 (°C)
